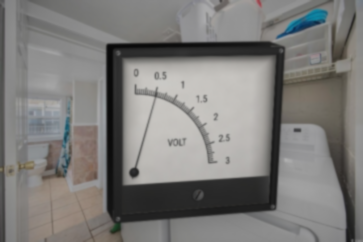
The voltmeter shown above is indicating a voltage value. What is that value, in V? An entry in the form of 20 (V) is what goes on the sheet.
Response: 0.5 (V)
